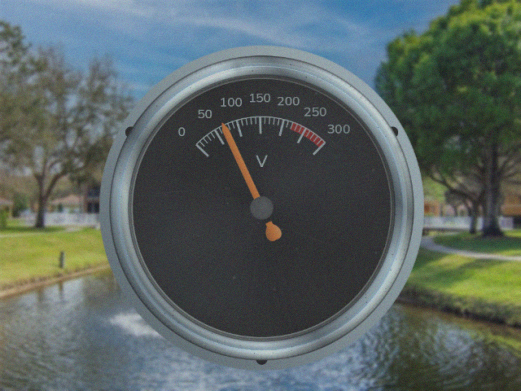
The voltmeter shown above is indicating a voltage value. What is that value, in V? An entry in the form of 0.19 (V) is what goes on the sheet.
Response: 70 (V)
